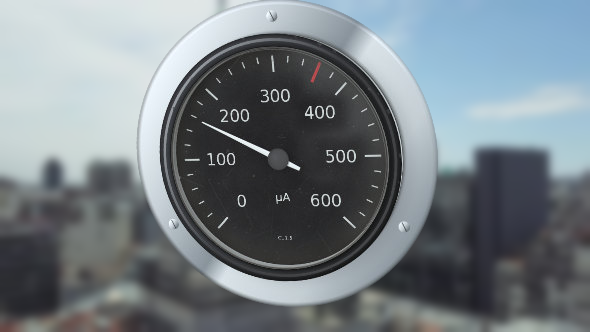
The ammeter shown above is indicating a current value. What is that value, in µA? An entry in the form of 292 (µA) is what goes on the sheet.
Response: 160 (µA)
